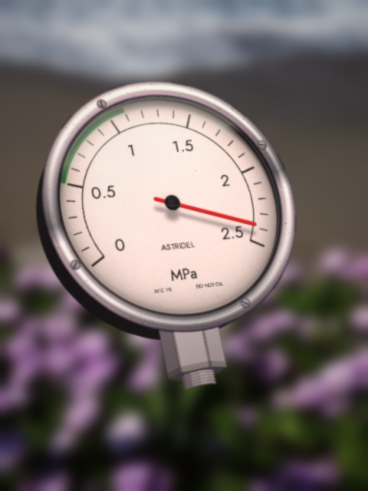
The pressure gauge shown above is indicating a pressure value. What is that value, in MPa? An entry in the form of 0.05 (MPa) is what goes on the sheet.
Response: 2.4 (MPa)
